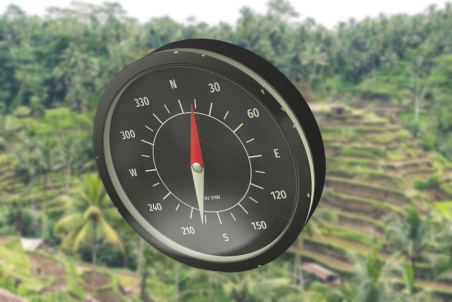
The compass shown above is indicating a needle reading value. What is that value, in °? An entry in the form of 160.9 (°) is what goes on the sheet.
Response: 15 (°)
